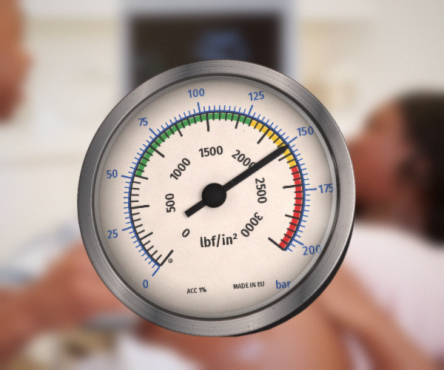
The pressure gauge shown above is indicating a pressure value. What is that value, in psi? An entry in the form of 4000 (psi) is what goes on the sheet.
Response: 2200 (psi)
